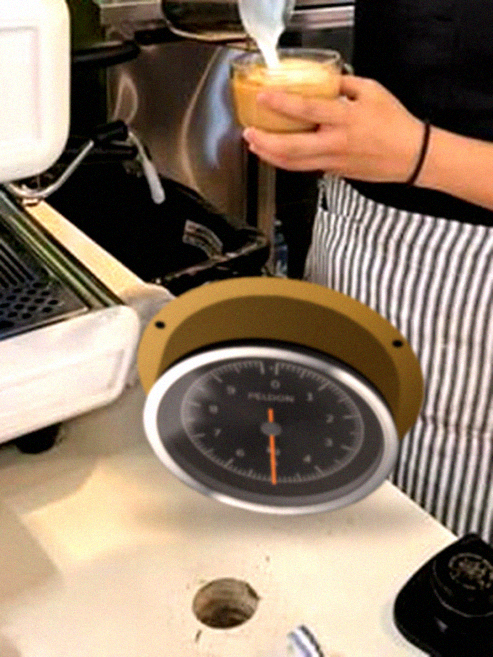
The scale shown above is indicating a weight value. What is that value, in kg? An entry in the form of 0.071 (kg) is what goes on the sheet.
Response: 5 (kg)
